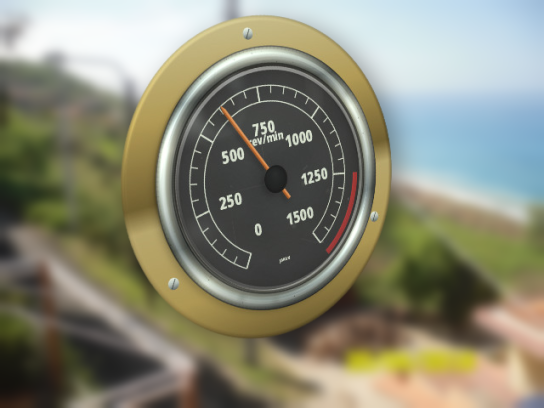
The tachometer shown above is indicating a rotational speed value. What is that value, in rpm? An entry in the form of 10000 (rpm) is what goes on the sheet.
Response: 600 (rpm)
